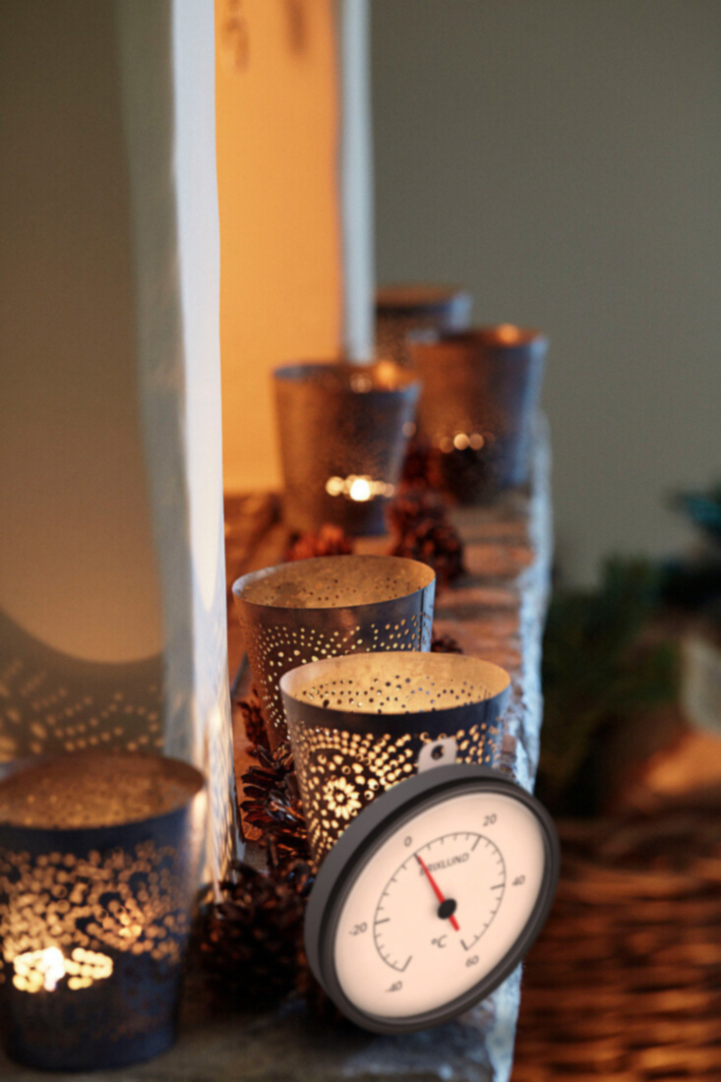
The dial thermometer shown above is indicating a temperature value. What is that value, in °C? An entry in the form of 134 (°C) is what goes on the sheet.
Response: 0 (°C)
